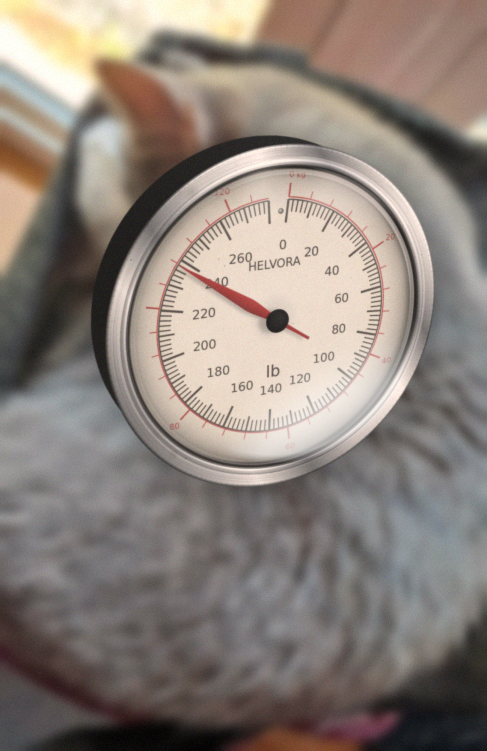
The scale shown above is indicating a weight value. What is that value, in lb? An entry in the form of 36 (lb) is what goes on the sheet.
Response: 238 (lb)
